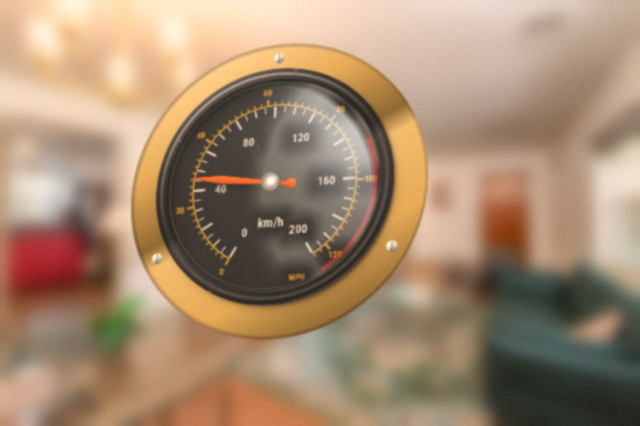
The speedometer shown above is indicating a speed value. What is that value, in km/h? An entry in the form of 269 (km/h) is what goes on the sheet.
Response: 45 (km/h)
